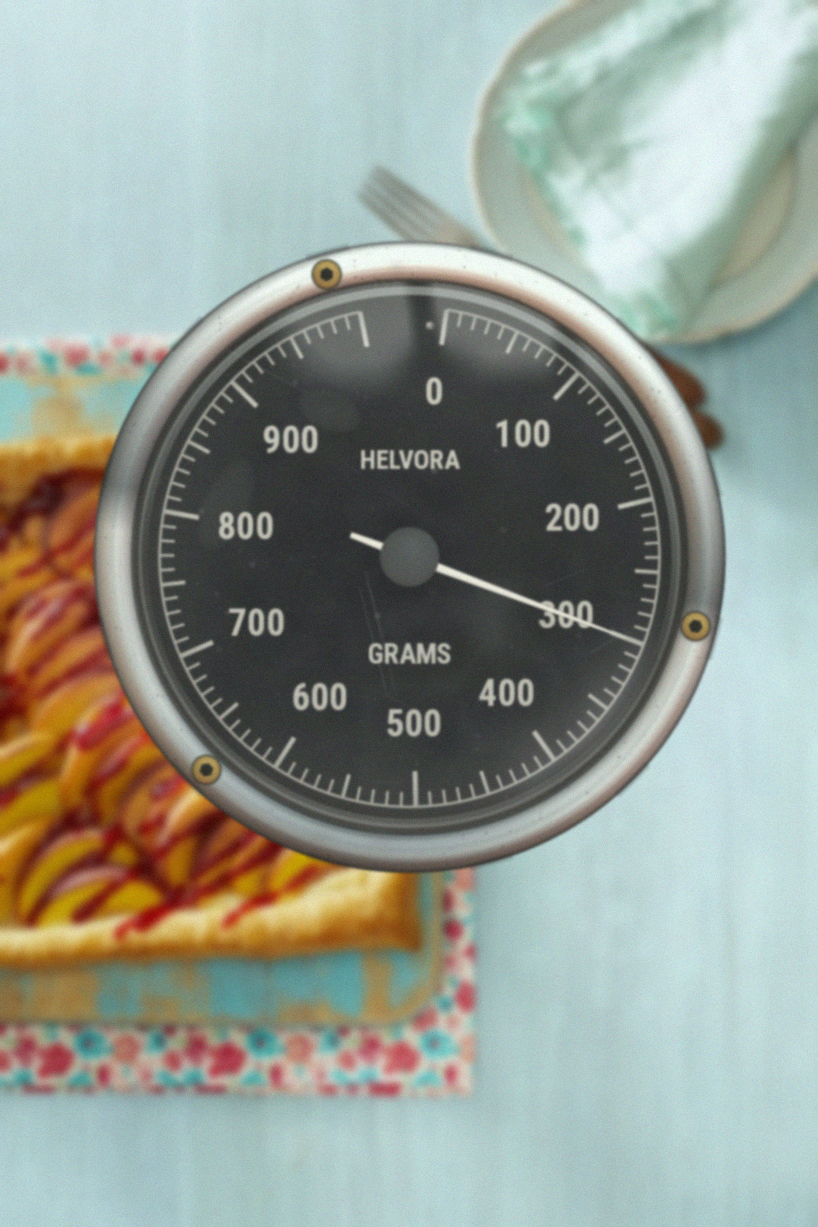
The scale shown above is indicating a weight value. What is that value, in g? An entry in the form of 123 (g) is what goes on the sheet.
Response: 300 (g)
